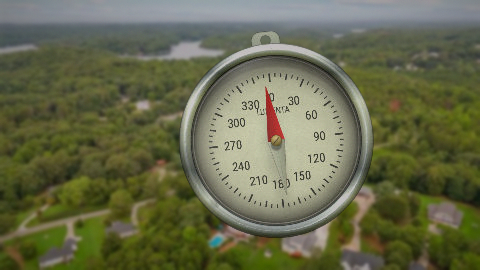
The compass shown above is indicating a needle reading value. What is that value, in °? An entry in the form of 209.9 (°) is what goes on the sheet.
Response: 355 (°)
